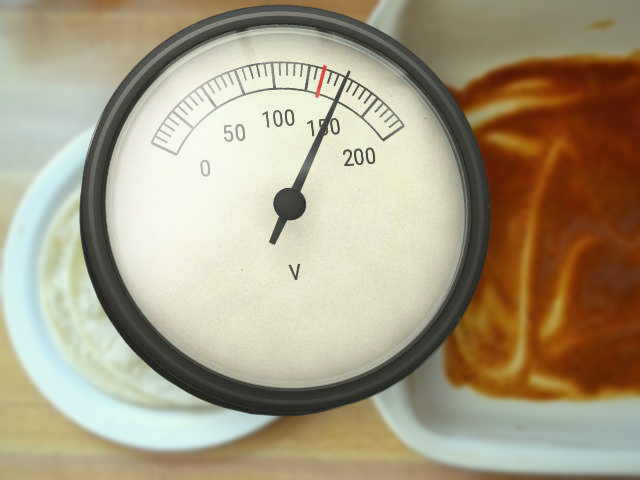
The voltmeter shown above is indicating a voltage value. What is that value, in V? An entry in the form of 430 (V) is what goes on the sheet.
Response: 150 (V)
